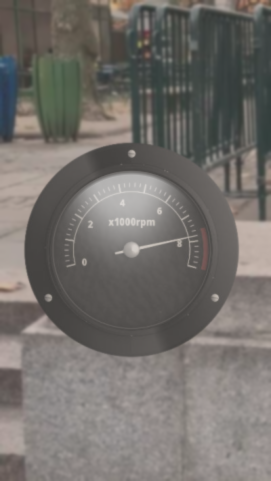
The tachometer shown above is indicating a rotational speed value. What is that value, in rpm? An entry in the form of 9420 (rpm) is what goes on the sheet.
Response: 7800 (rpm)
